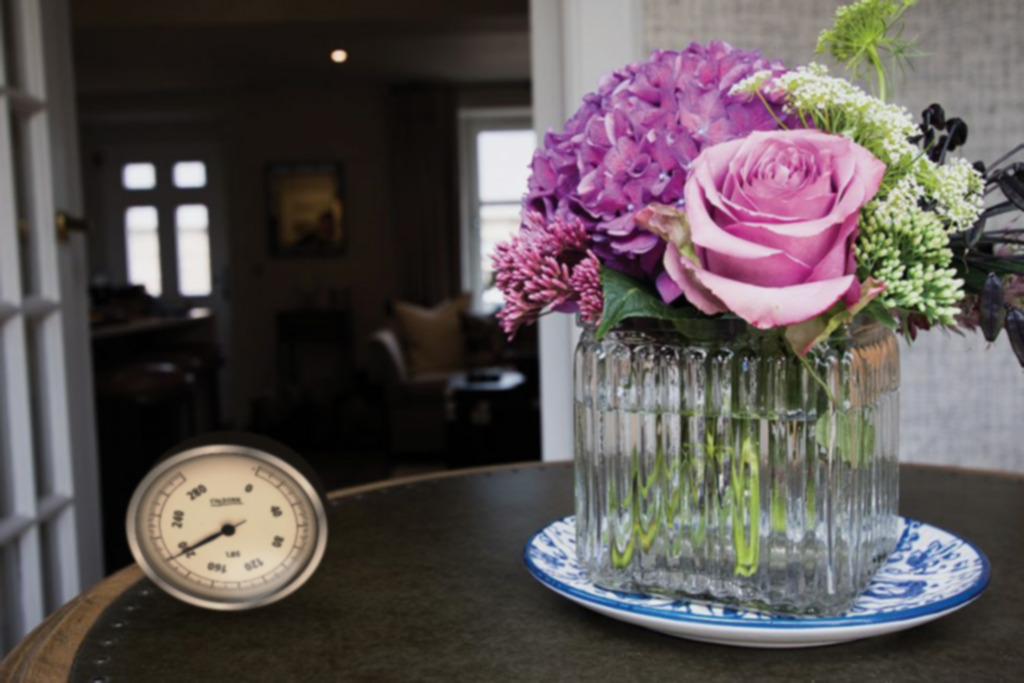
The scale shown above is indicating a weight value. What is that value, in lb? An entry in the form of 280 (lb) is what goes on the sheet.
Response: 200 (lb)
